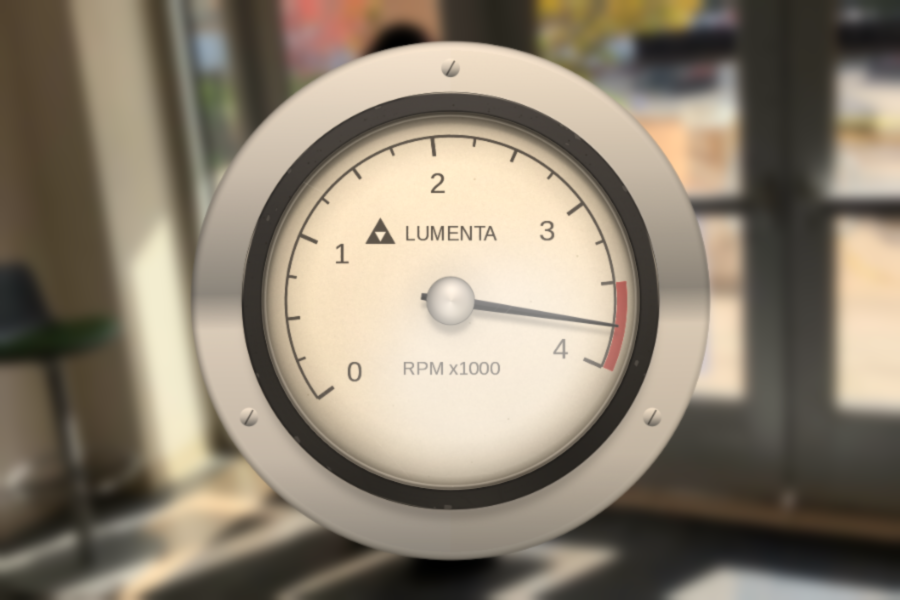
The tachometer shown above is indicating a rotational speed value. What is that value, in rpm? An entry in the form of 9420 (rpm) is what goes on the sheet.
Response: 3750 (rpm)
